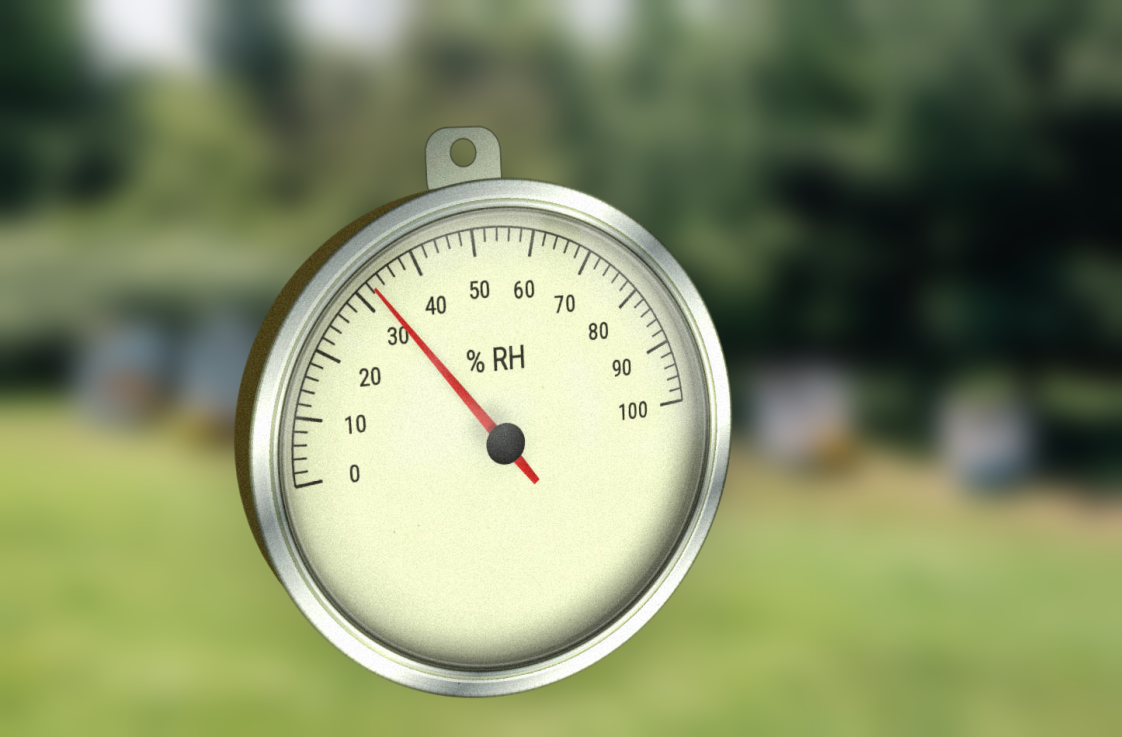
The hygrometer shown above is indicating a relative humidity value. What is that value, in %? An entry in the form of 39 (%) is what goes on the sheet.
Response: 32 (%)
